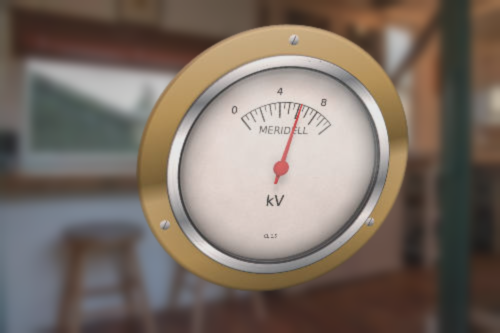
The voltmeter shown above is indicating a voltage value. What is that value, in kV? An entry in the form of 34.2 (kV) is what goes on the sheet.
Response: 6 (kV)
